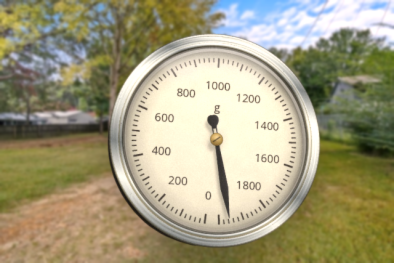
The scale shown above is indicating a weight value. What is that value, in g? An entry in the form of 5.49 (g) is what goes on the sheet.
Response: 1960 (g)
